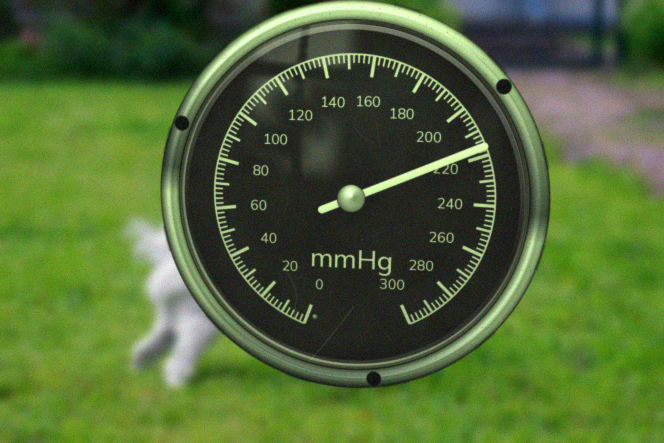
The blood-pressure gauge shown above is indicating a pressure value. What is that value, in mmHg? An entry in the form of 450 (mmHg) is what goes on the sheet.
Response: 216 (mmHg)
